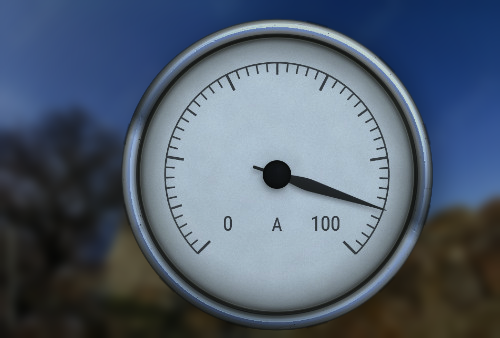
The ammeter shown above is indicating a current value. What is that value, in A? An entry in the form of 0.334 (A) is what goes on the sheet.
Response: 90 (A)
